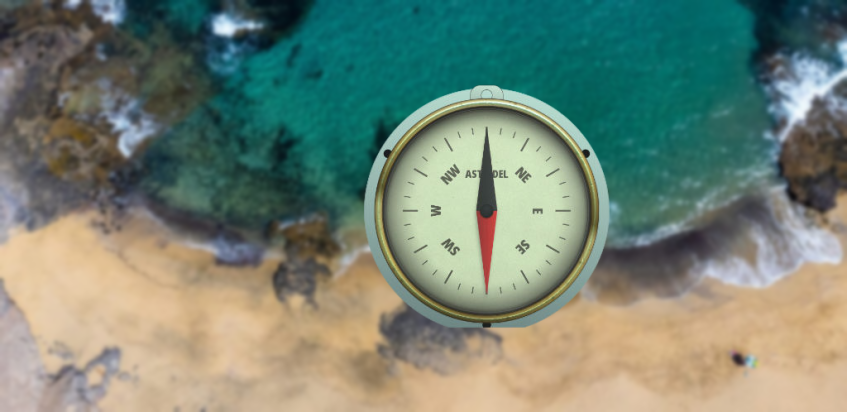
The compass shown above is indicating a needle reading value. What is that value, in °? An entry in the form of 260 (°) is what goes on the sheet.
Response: 180 (°)
